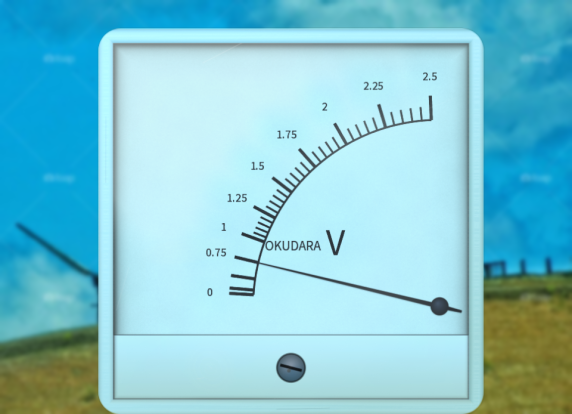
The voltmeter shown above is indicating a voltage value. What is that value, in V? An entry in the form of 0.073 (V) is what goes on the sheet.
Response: 0.75 (V)
